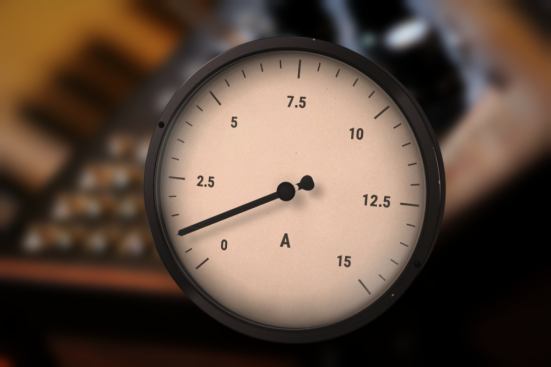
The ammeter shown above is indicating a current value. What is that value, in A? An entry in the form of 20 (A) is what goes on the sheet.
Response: 1 (A)
